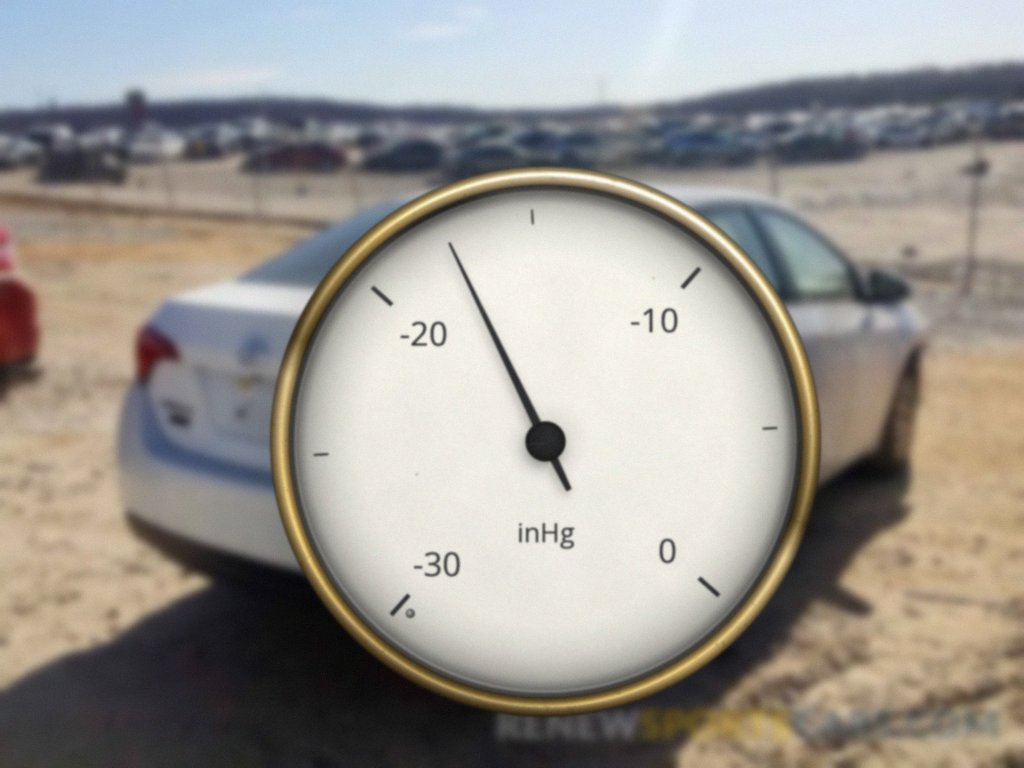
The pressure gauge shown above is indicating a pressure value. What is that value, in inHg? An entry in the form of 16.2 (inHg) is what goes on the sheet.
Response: -17.5 (inHg)
